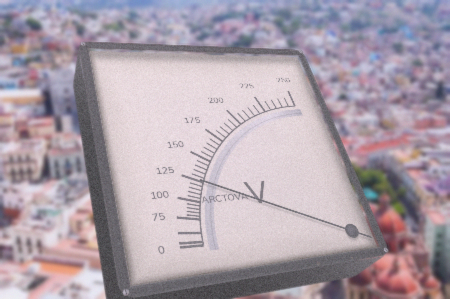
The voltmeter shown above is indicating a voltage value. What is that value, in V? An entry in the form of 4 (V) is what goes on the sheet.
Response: 125 (V)
